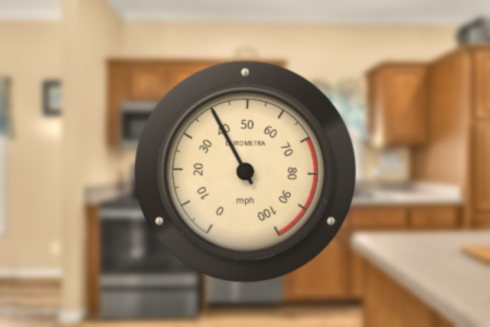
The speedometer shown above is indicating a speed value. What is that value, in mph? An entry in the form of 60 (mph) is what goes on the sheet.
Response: 40 (mph)
